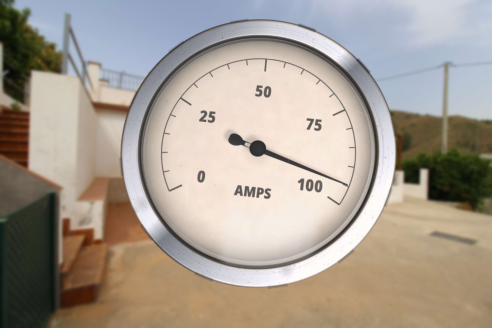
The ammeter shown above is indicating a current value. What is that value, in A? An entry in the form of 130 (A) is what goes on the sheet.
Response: 95 (A)
